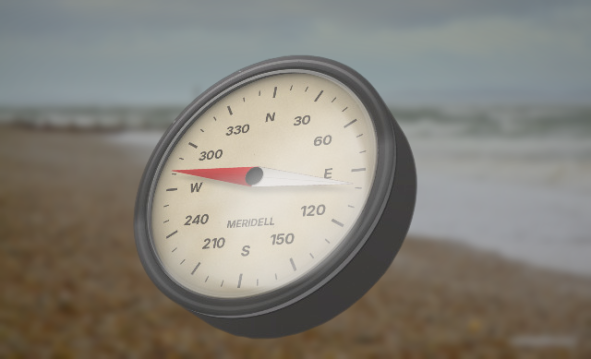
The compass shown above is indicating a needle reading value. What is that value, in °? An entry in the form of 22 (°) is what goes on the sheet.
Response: 280 (°)
